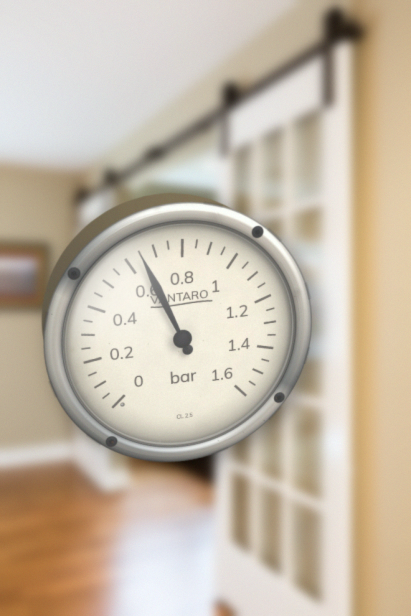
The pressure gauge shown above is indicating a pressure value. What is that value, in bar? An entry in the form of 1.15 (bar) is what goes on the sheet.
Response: 0.65 (bar)
